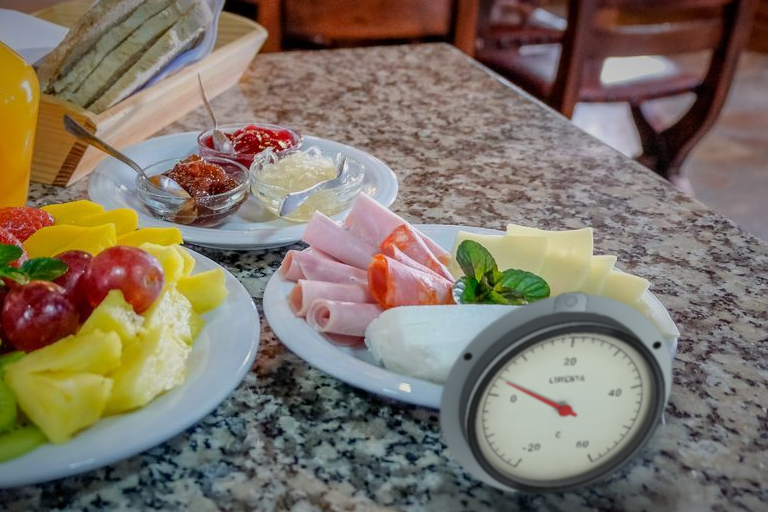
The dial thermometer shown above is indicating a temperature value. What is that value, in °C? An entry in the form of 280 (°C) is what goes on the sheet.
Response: 4 (°C)
